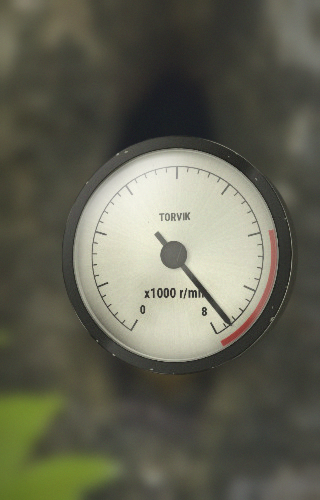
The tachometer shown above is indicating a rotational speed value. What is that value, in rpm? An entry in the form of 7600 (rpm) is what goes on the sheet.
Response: 7700 (rpm)
